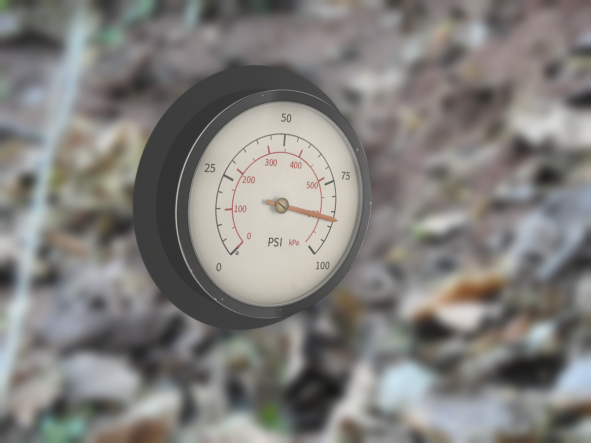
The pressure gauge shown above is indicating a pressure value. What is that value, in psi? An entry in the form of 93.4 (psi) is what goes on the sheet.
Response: 87.5 (psi)
